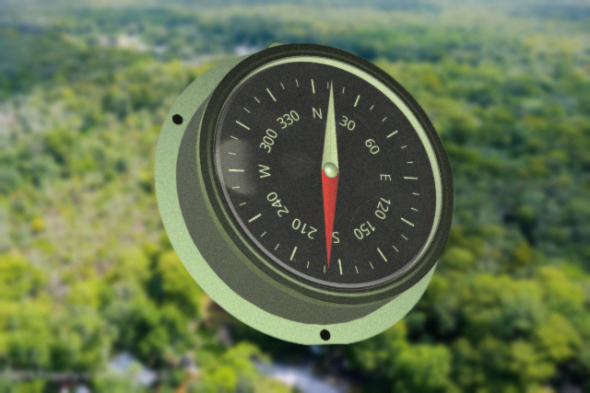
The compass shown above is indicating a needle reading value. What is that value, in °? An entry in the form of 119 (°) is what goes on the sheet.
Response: 190 (°)
